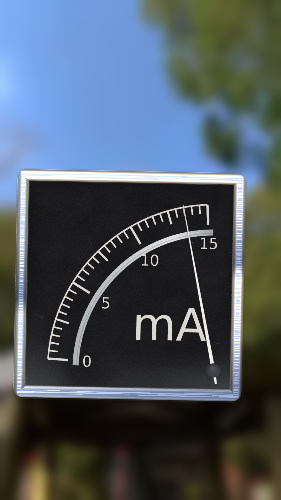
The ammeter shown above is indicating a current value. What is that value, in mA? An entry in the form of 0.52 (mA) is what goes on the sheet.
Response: 13.5 (mA)
